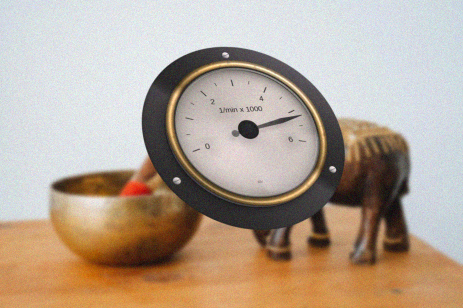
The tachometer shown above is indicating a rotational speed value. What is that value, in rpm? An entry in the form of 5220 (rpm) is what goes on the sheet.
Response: 5250 (rpm)
